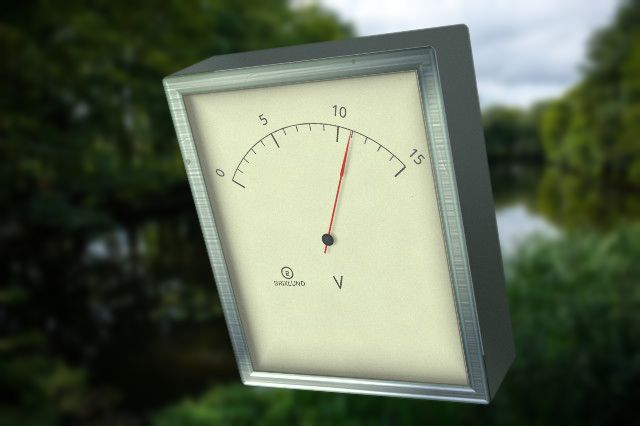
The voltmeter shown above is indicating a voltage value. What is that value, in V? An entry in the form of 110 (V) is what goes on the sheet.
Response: 11 (V)
